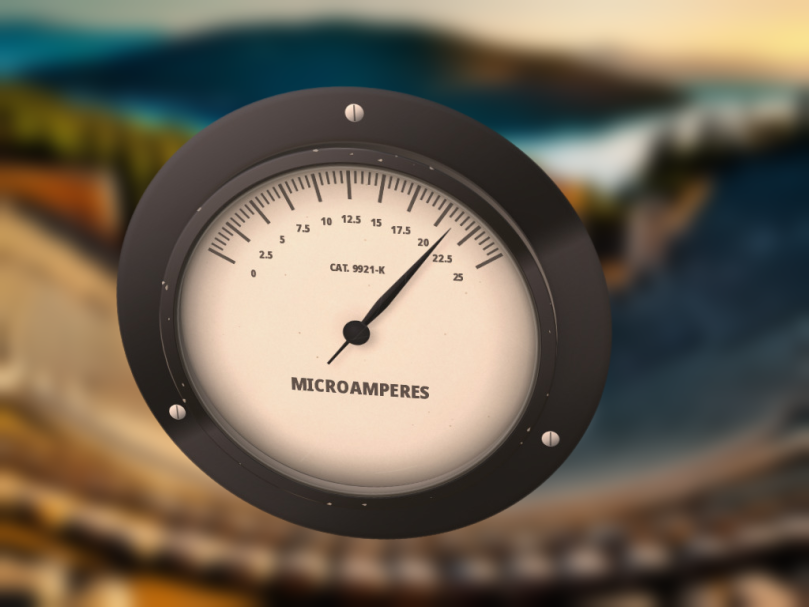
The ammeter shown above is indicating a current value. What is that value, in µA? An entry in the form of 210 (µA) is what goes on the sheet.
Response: 21 (µA)
